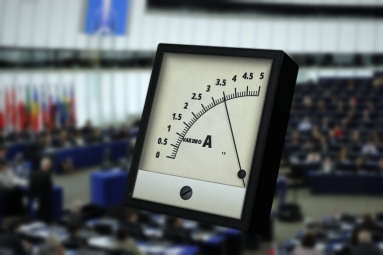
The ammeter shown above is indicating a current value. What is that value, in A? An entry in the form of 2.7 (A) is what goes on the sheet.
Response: 3.5 (A)
